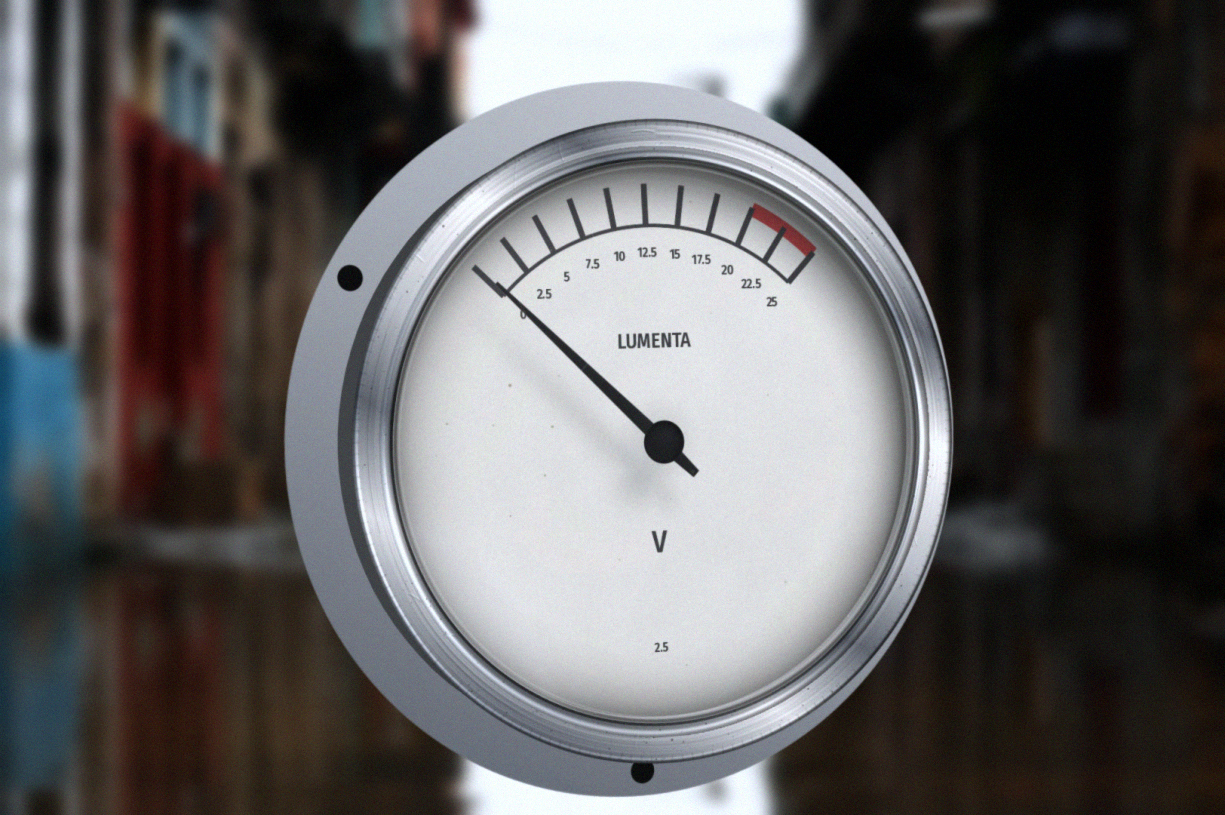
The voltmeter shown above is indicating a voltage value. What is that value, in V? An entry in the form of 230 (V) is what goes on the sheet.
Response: 0 (V)
